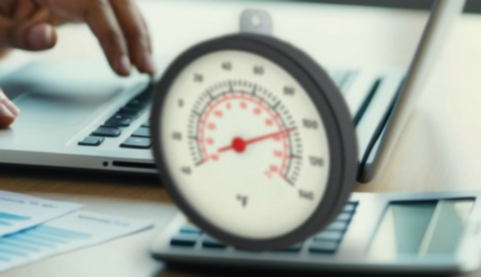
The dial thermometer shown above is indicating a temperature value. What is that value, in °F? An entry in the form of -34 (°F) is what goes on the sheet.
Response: 100 (°F)
